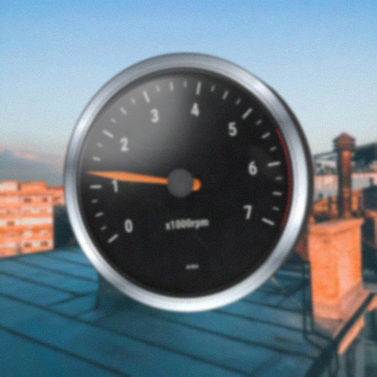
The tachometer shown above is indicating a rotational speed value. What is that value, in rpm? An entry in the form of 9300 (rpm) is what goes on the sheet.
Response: 1250 (rpm)
